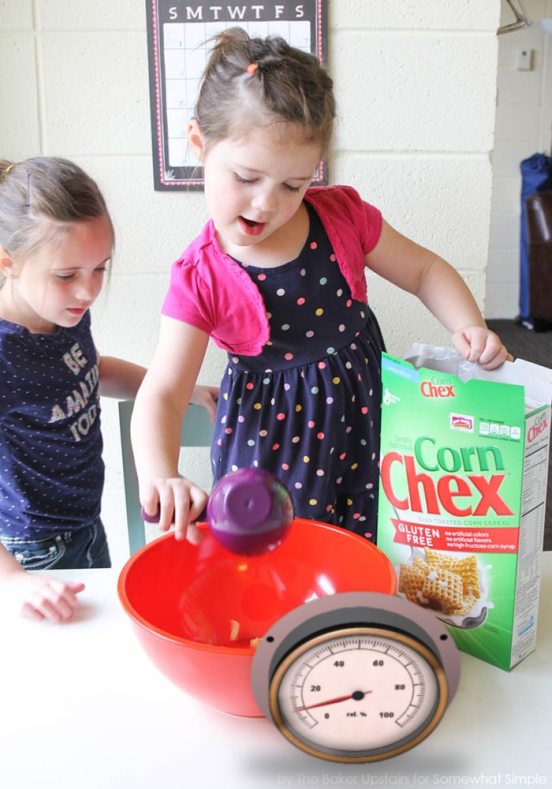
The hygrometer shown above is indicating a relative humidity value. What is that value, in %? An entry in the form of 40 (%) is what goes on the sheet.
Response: 10 (%)
